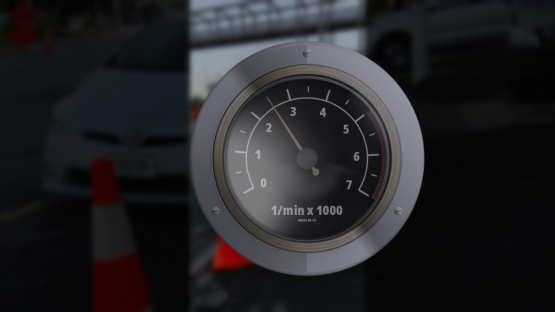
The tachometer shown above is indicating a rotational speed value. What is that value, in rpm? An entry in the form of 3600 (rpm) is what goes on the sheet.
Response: 2500 (rpm)
